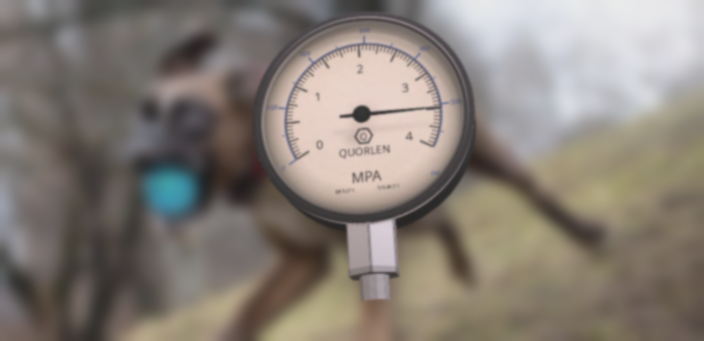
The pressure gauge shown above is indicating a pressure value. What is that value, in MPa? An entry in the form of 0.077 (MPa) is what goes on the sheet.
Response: 3.5 (MPa)
